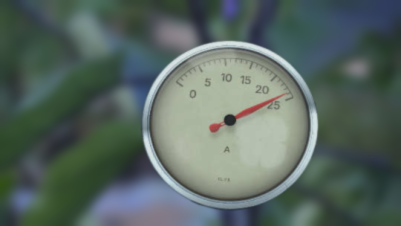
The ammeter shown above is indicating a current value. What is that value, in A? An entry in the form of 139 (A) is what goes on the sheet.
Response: 24 (A)
